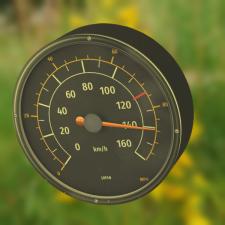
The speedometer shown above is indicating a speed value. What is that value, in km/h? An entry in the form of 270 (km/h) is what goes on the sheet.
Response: 140 (km/h)
